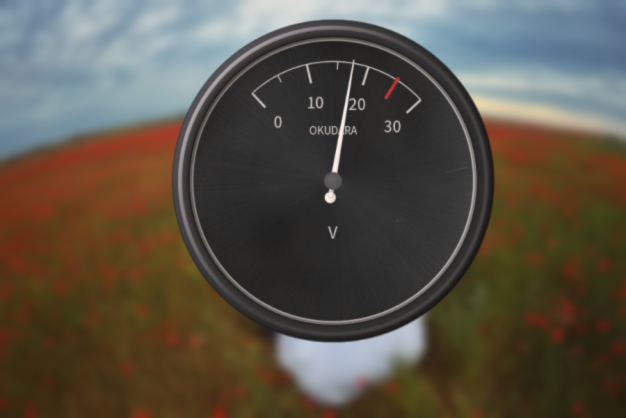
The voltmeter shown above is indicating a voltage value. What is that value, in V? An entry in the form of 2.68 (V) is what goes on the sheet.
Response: 17.5 (V)
